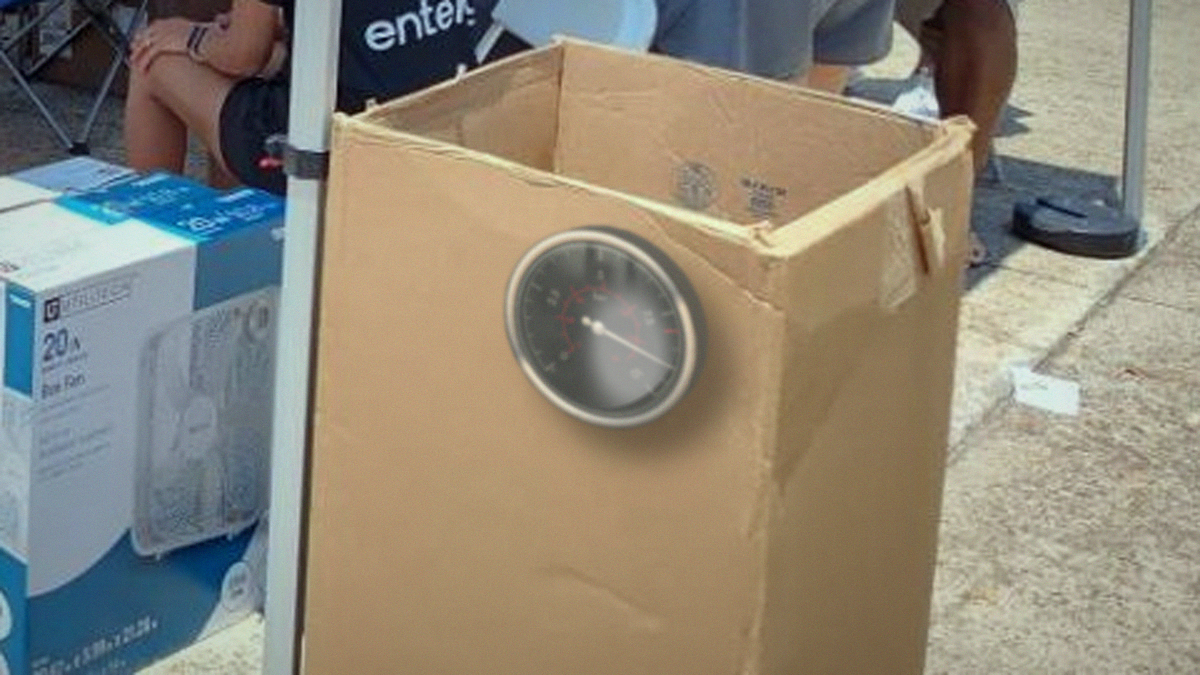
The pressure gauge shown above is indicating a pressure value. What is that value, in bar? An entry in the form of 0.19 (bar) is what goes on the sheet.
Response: 9 (bar)
